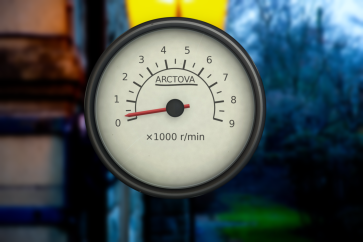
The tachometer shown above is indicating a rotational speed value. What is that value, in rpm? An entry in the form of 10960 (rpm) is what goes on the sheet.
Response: 250 (rpm)
